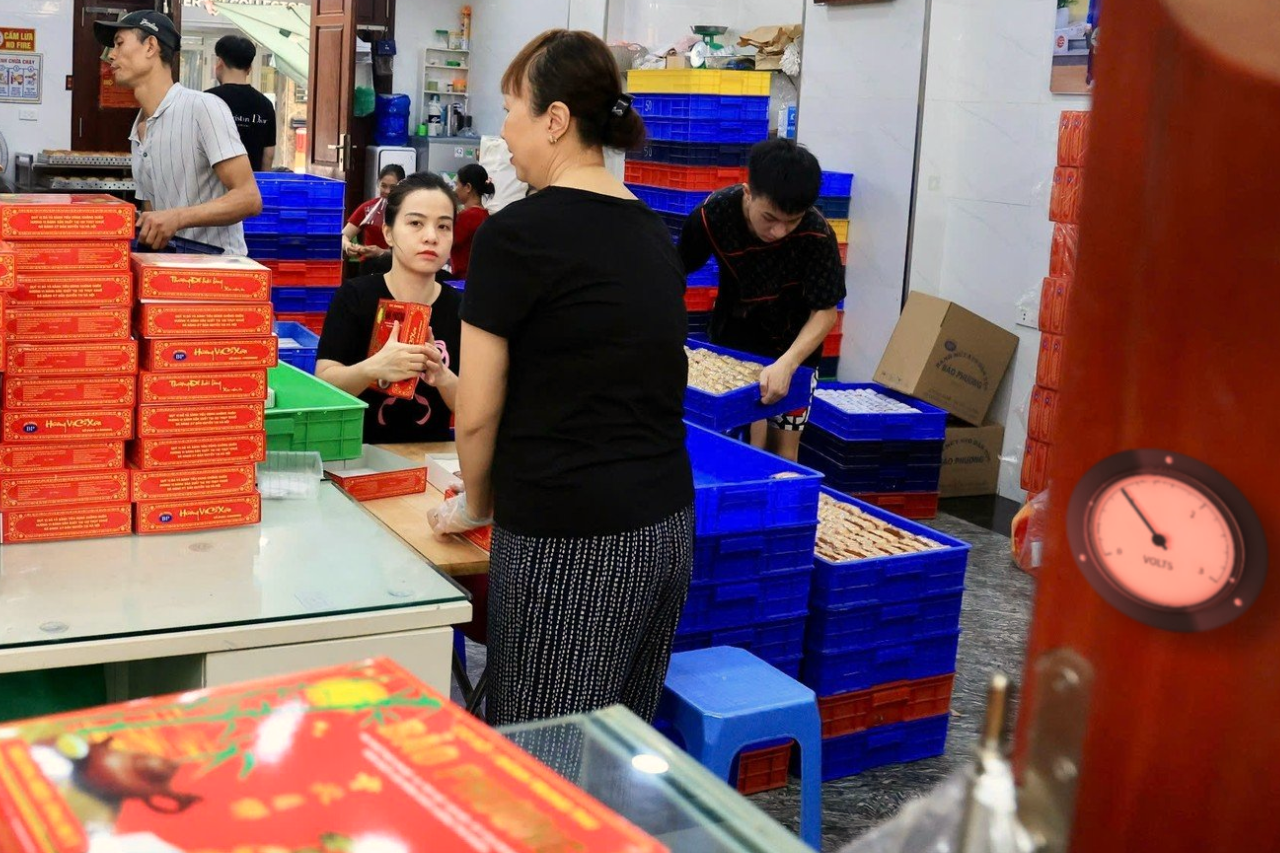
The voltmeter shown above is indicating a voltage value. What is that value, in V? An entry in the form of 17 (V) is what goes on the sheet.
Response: 1 (V)
